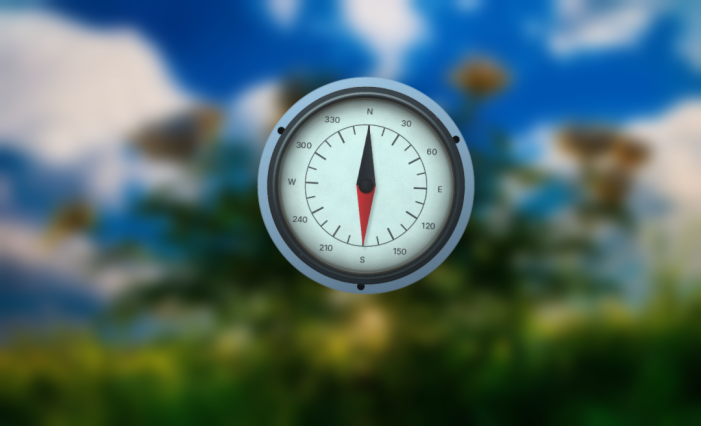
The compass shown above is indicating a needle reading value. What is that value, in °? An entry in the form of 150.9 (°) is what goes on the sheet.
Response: 180 (°)
